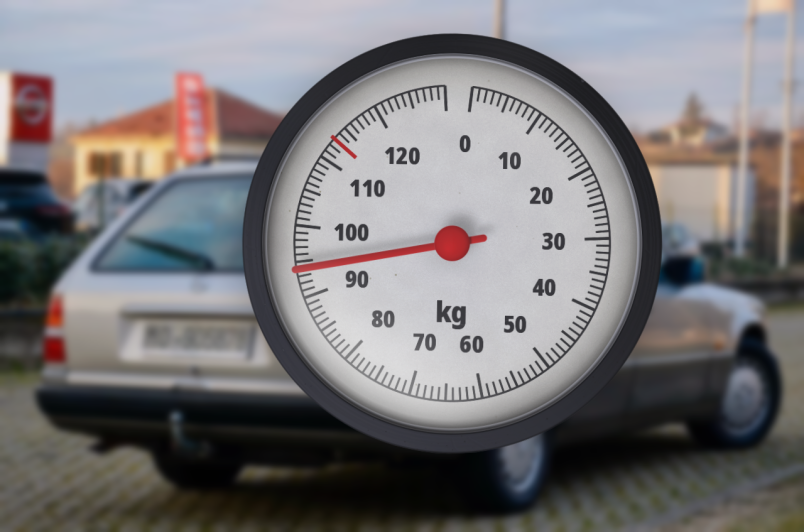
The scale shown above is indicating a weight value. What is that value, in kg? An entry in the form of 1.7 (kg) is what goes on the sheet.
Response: 94 (kg)
